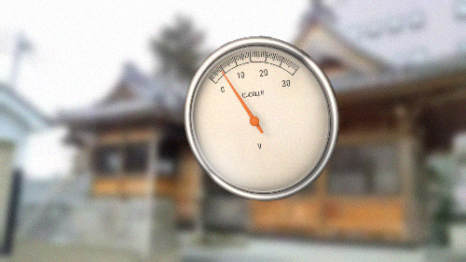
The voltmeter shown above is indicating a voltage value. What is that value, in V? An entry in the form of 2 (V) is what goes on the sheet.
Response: 5 (V)
